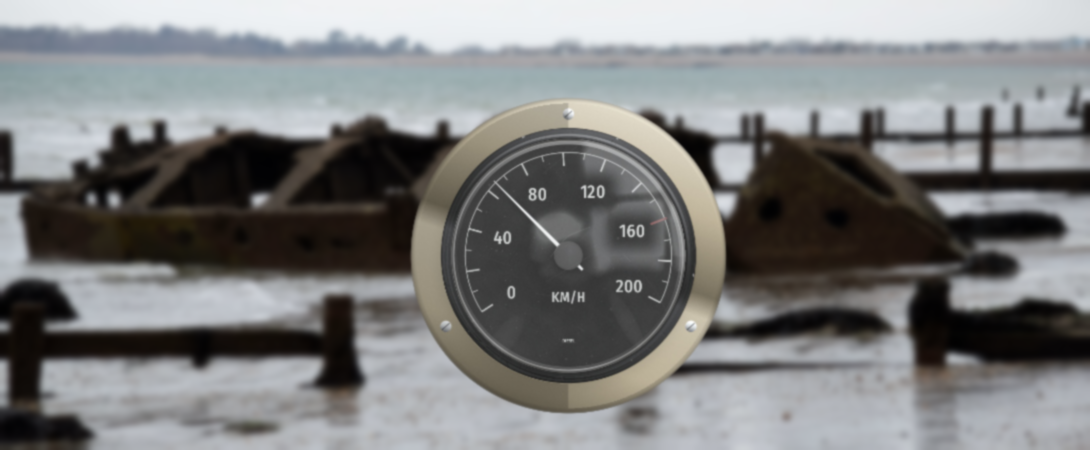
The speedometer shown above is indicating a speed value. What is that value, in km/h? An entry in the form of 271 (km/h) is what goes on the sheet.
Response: 65 (km/h)
